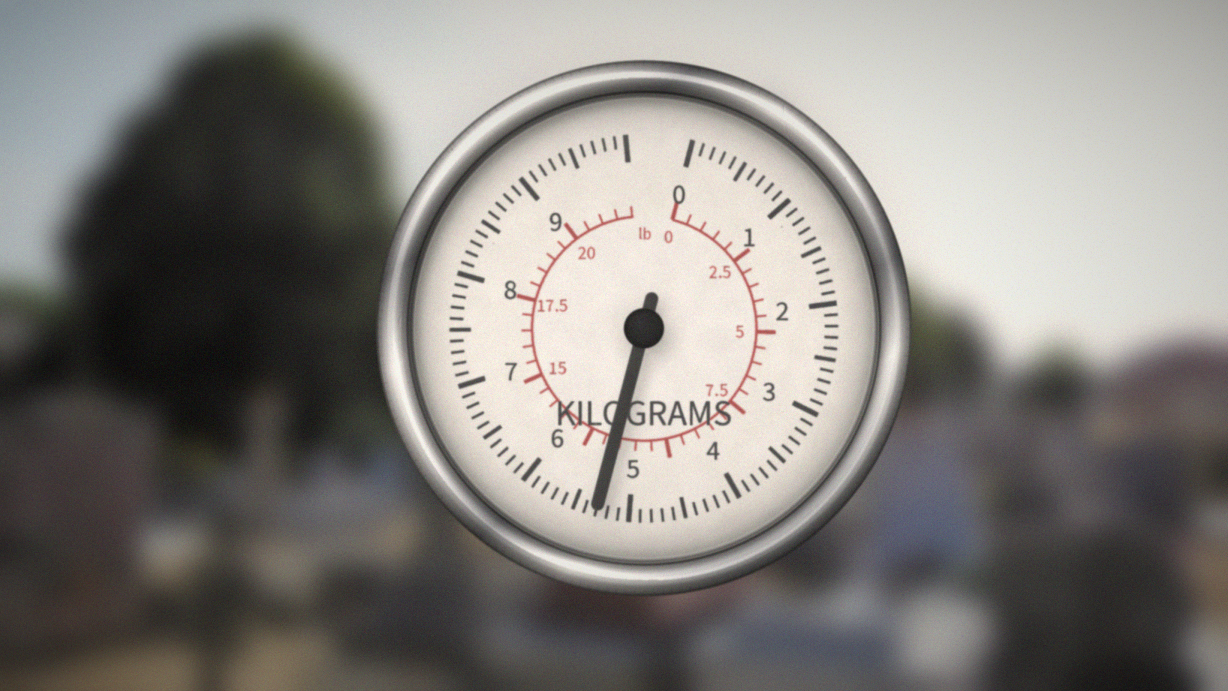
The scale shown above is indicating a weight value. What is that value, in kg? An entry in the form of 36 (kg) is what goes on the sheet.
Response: 5.3 (kg)
